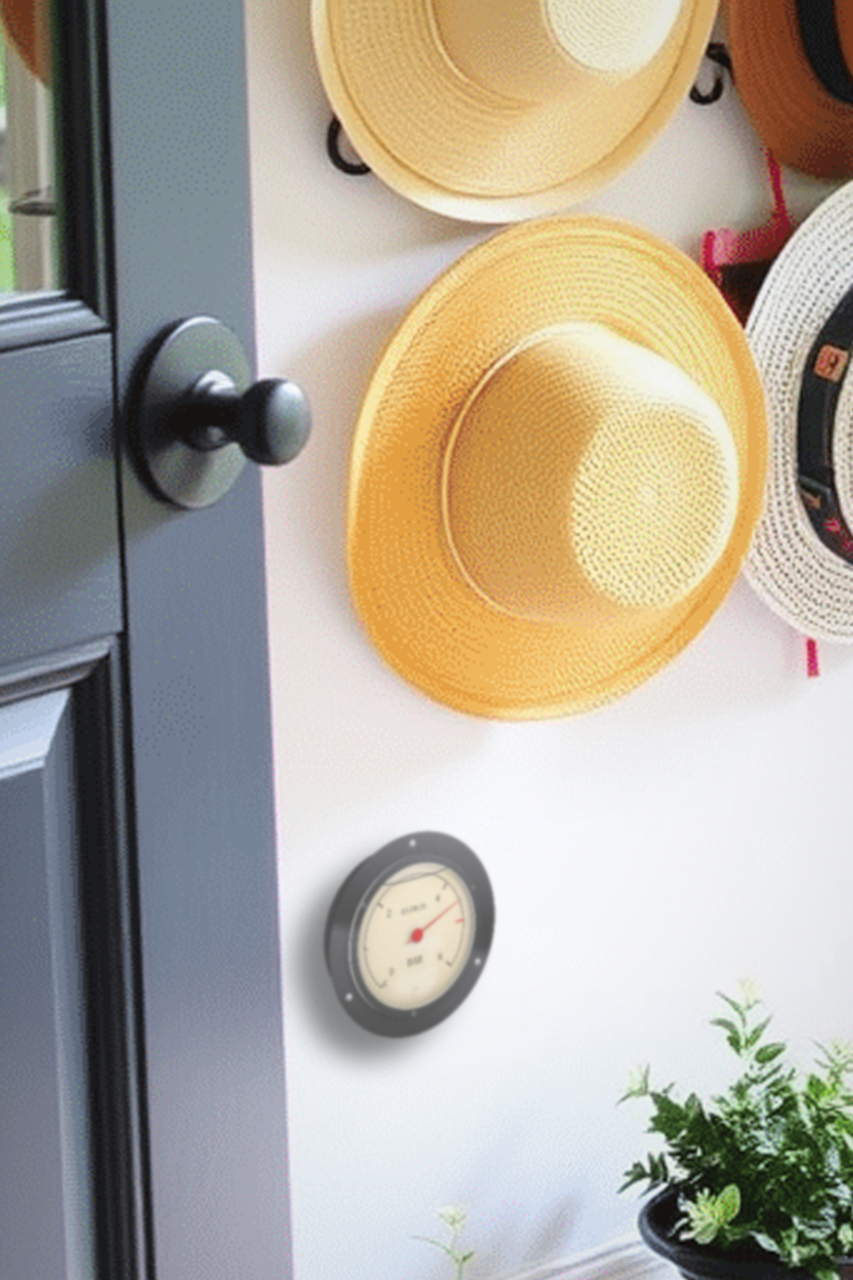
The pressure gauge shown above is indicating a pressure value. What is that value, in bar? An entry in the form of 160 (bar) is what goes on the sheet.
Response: 4.5 (bar)
